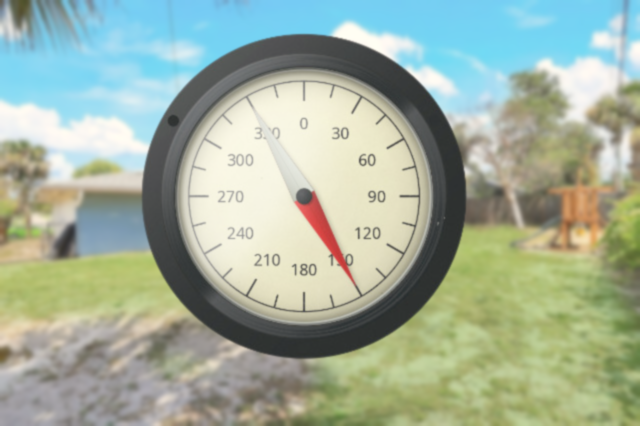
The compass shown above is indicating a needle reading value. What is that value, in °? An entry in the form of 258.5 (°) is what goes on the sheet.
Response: 150 (°)
